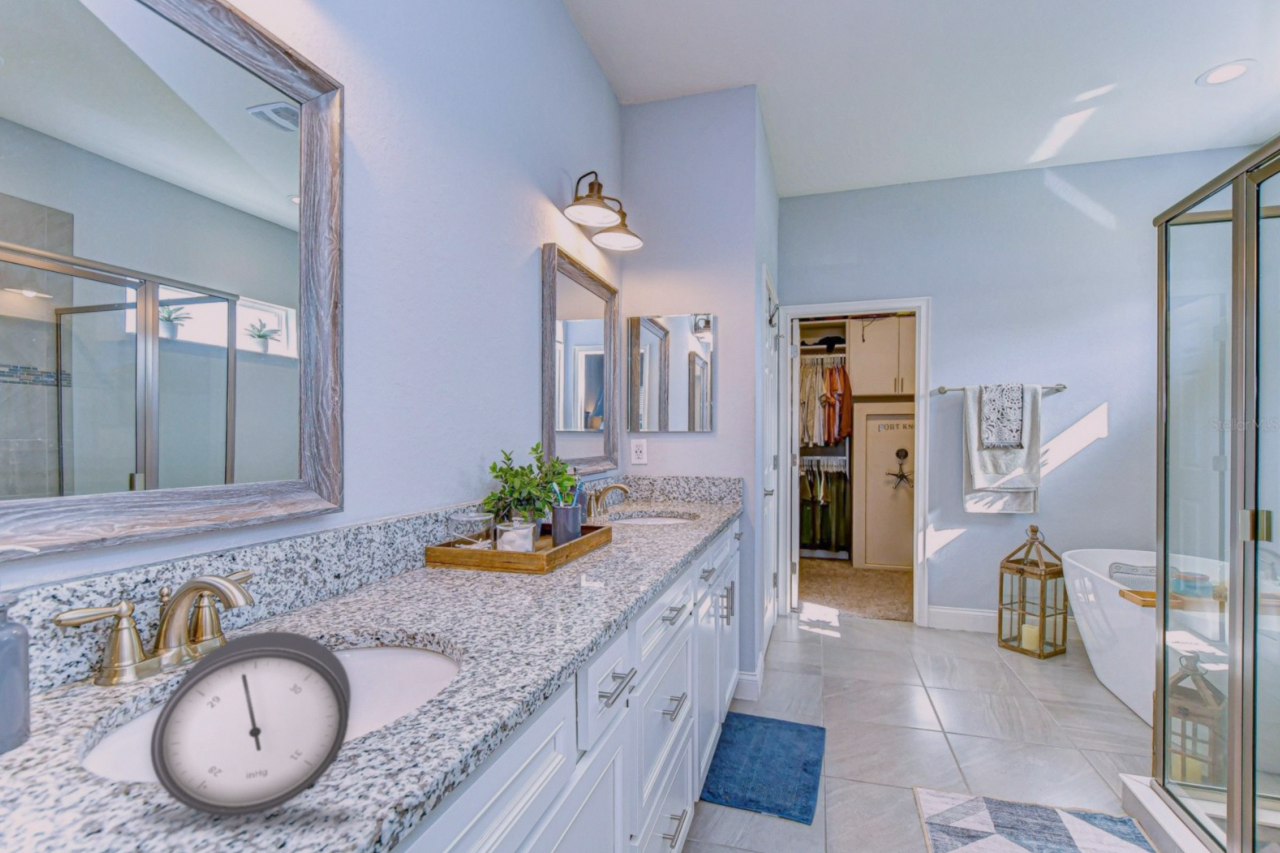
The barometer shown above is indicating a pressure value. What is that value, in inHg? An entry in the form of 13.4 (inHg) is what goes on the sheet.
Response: 29.4 (inHg)
